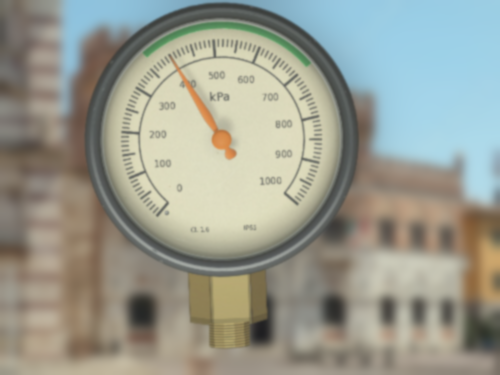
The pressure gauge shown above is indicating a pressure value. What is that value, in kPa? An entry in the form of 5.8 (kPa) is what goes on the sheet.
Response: 400 (kPa)
